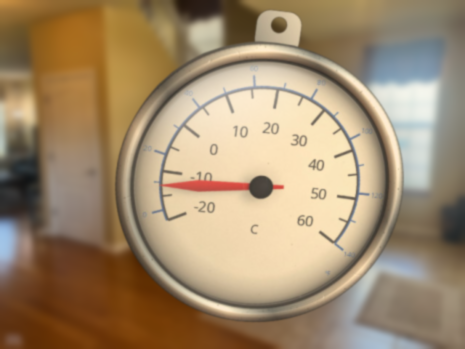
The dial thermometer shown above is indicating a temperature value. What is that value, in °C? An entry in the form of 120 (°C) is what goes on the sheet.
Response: -12.5 (°C)
